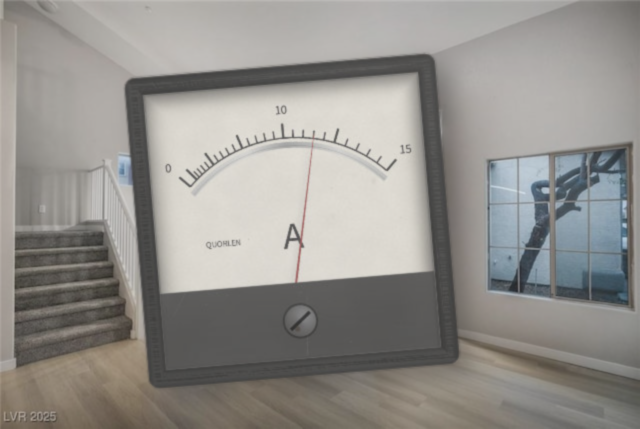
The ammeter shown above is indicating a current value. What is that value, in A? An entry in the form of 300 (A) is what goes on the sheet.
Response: 11.5 (A)
